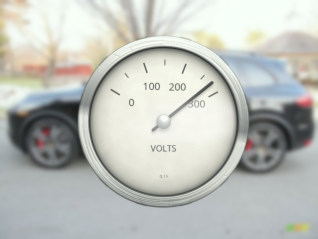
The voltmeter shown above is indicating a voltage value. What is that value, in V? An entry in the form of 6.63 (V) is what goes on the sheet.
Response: 275 (V)
